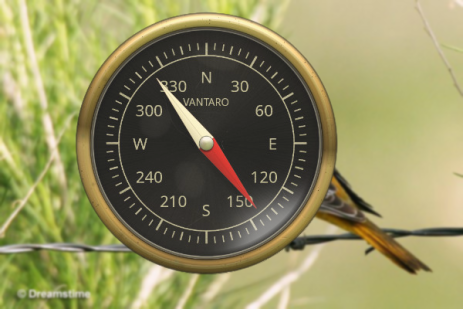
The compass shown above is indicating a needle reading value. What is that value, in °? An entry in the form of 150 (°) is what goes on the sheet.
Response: 142.5 (°)
